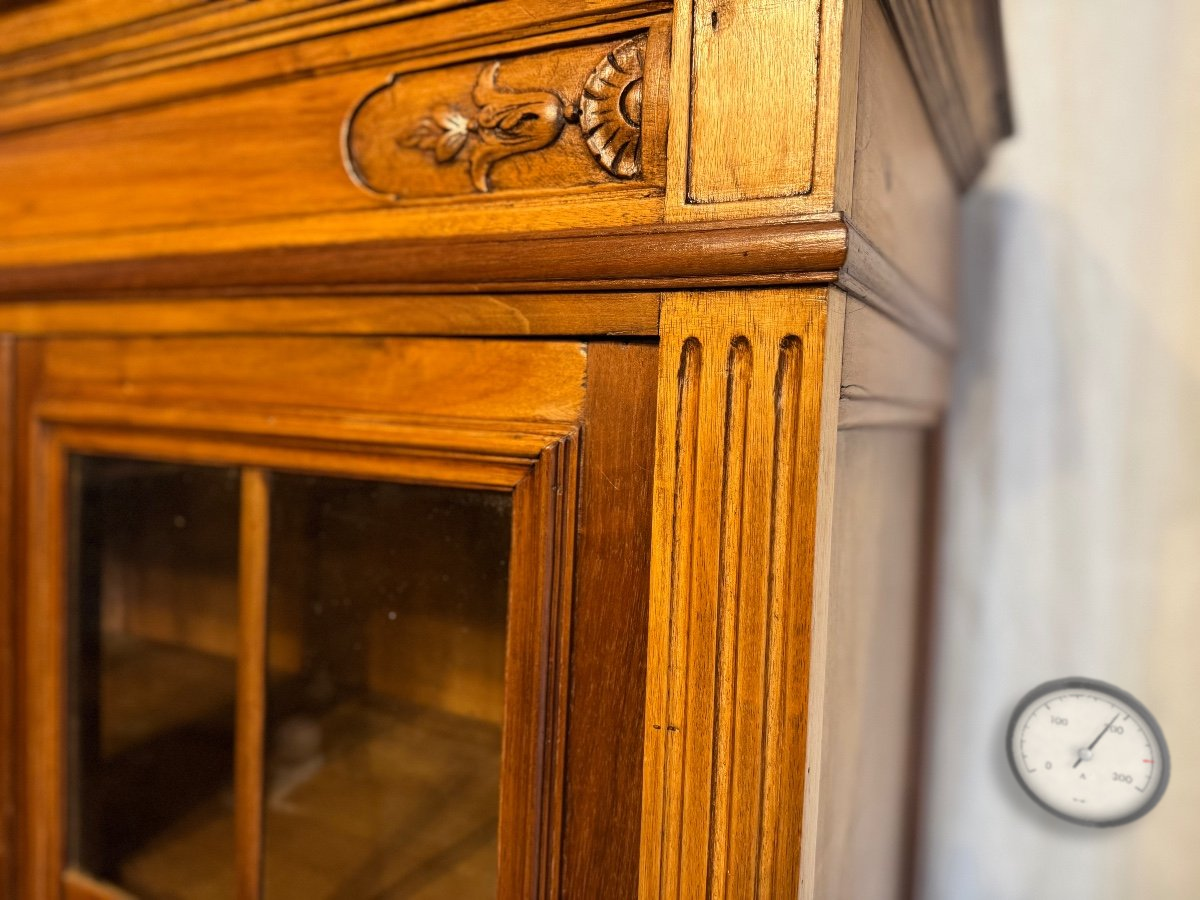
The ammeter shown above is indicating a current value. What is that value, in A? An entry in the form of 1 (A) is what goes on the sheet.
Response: 190 (A)
